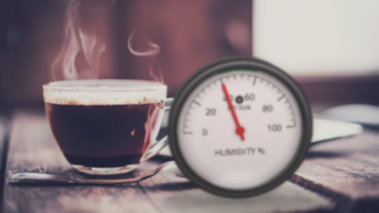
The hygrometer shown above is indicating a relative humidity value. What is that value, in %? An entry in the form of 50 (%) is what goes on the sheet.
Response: 40 (%)
